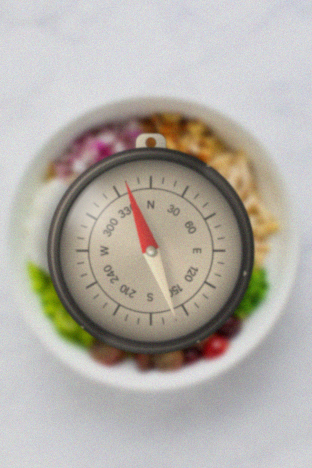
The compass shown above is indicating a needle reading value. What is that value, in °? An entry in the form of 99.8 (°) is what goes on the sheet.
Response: 340 (°)
